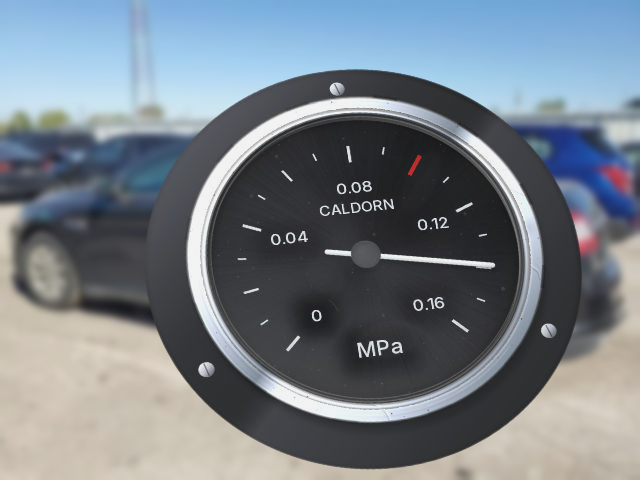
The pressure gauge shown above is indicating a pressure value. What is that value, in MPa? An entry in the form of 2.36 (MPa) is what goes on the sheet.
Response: 0.14 (MPa)
